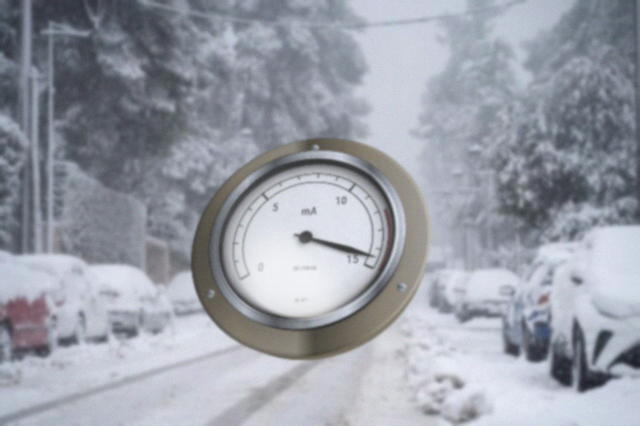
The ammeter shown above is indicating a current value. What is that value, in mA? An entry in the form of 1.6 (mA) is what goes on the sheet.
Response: 14.5 (mA)
